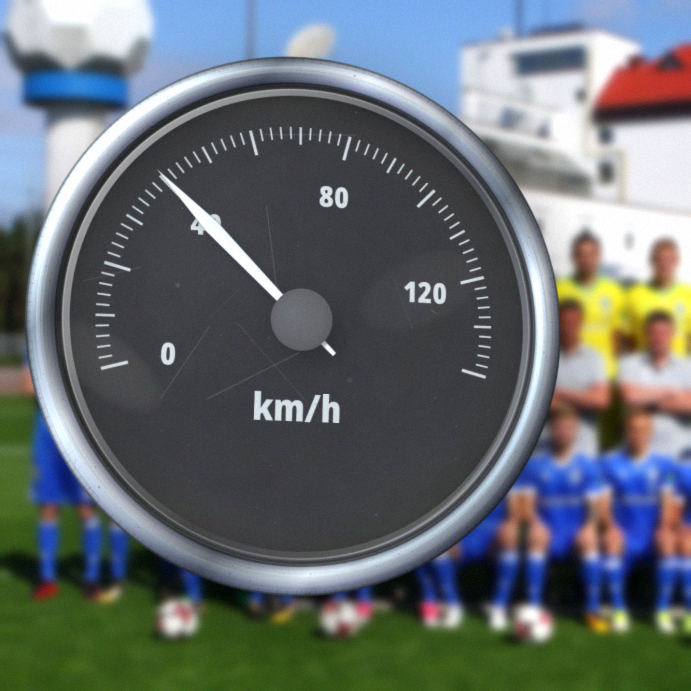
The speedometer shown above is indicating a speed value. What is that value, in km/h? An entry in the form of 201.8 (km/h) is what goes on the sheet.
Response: 40 (km/h)
